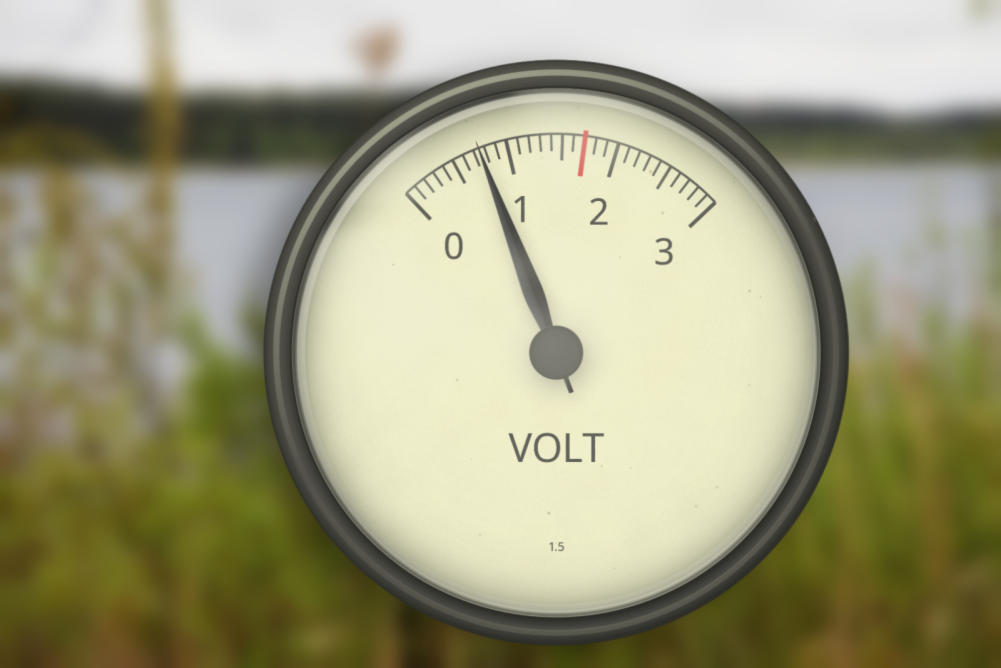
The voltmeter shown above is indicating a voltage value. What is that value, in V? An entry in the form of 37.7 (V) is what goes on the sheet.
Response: 0.75 (V)
